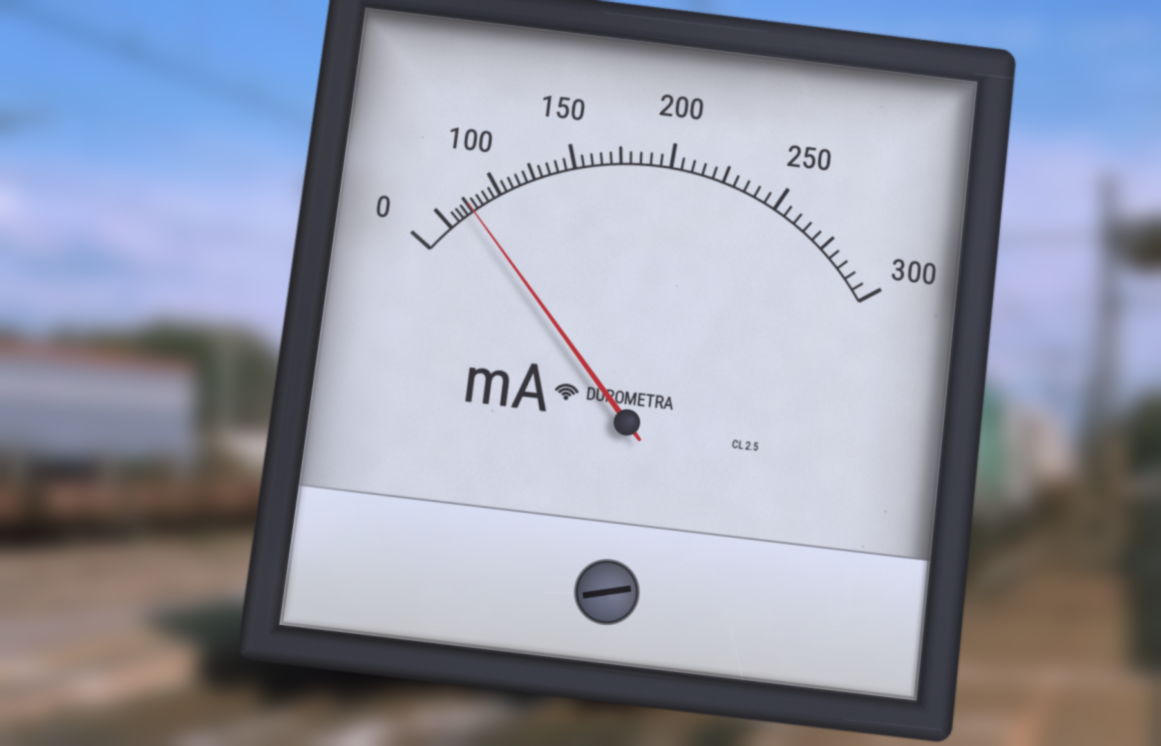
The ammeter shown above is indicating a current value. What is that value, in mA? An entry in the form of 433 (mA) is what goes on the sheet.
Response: 75 (mA)
